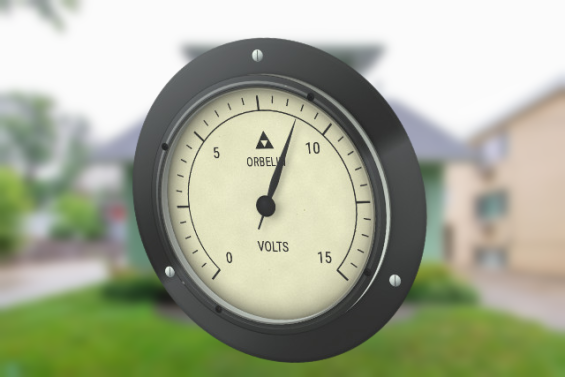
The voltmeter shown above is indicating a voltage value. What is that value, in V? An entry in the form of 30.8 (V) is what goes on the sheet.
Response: 9 (V)
